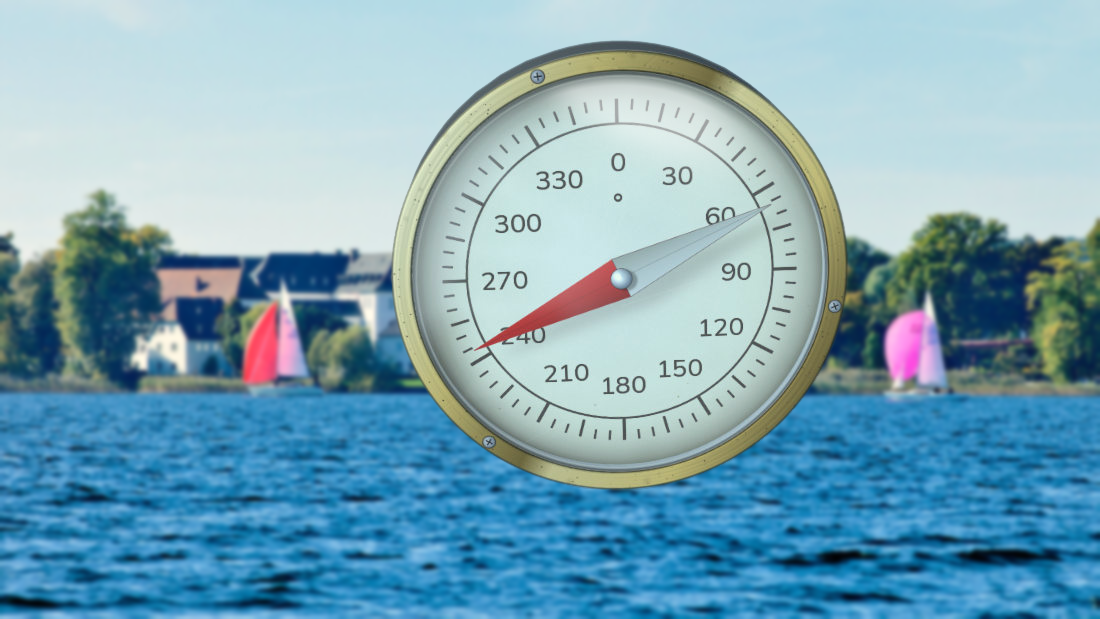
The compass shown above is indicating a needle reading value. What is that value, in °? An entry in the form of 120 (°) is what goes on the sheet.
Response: 245 (°)
